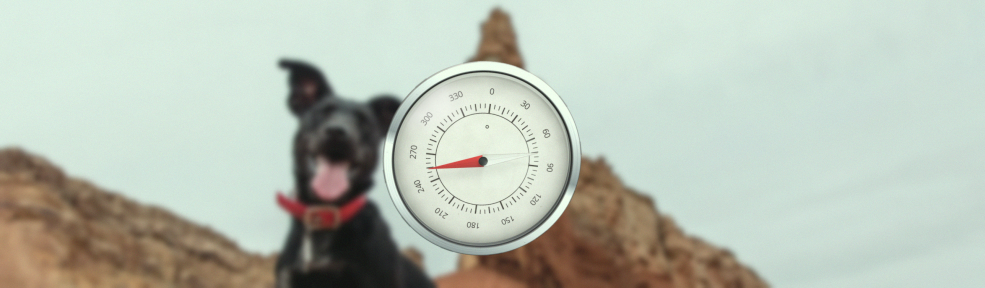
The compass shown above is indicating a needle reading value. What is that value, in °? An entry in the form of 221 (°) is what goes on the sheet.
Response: 255 (°)
